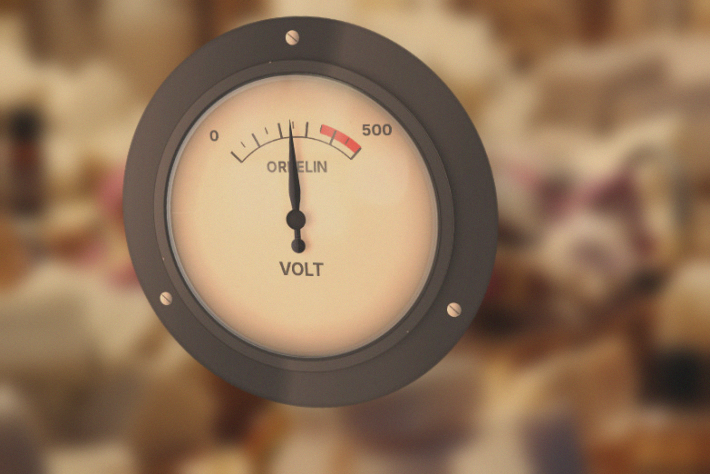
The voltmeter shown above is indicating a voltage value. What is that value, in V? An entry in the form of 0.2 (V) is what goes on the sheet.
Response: 250 (V)
